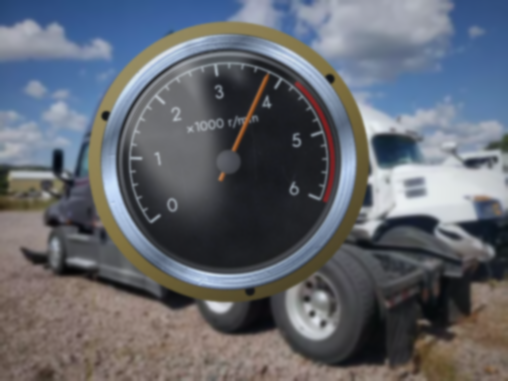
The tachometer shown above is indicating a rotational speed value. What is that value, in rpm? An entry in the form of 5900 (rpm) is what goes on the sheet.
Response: 3800 (rpm)
